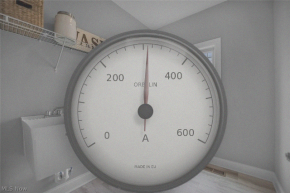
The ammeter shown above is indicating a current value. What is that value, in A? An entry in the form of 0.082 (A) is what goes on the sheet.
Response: 310 (A)
